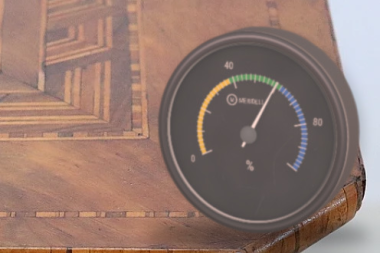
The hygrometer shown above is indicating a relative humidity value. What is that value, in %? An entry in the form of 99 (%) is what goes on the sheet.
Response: 60 (%)
